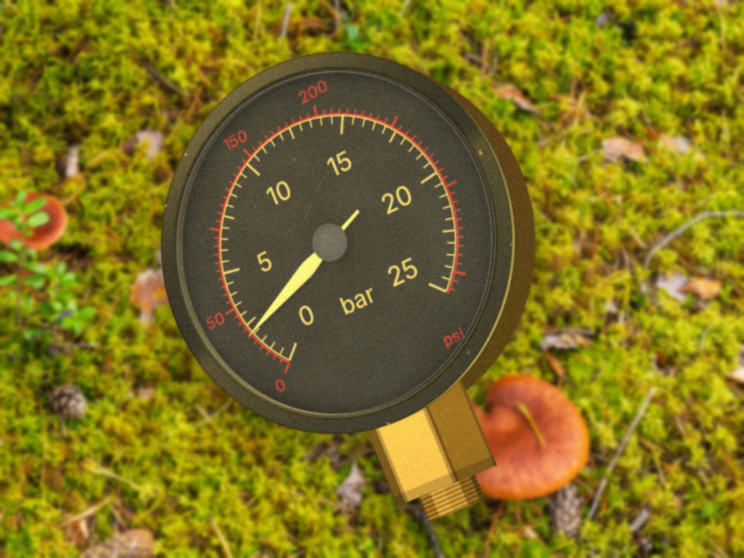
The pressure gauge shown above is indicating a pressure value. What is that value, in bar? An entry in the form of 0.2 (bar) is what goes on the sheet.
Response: 2 (bar)
